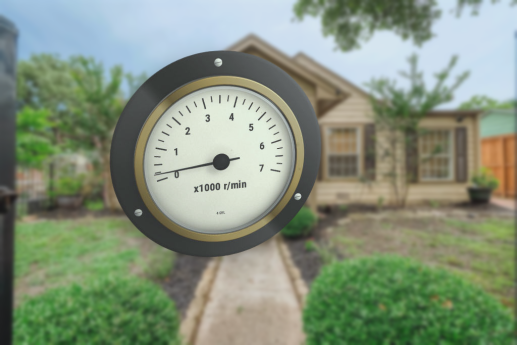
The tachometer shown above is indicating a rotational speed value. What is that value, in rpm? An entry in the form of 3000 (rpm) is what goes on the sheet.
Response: 250 (rpm)
